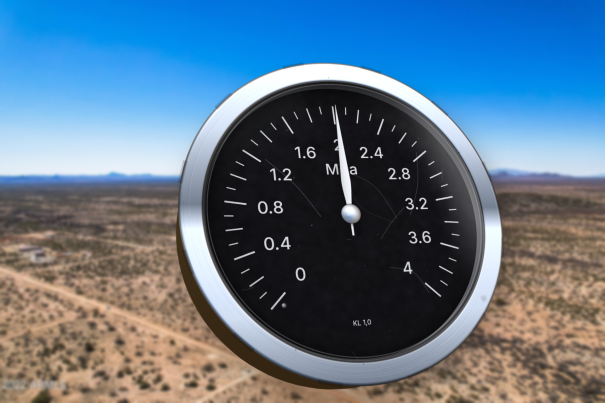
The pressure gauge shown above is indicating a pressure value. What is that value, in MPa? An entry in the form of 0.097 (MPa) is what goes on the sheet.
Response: 2 (MPa)
